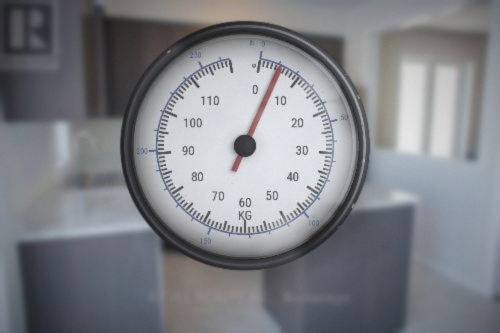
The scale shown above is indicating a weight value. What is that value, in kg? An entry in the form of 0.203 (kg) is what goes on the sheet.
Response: 5 (kg)
